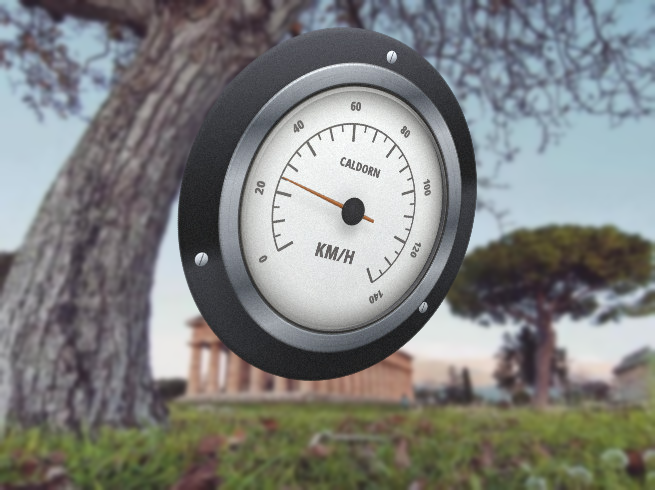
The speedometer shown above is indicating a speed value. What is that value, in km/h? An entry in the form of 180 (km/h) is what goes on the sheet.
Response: 25 (km/h)
